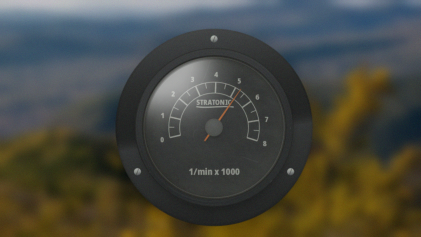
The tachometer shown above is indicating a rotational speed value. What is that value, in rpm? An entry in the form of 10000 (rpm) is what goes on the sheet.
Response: 5250 (rpm)
